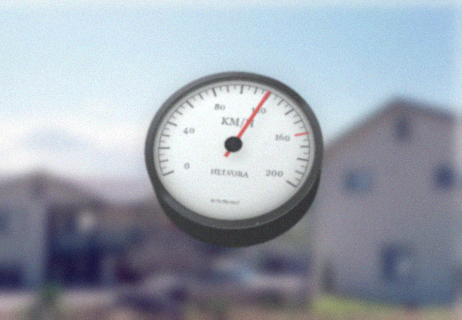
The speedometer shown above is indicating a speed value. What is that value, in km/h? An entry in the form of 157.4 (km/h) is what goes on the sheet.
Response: 120 (km/h)
